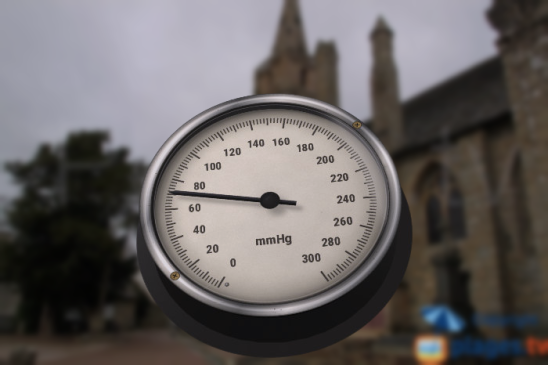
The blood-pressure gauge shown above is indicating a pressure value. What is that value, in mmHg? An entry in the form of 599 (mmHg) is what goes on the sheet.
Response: 70 (mmHg)
